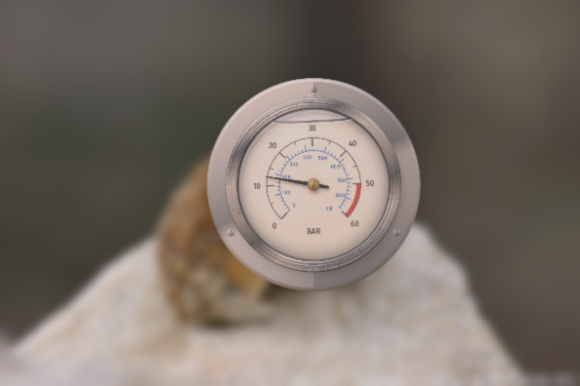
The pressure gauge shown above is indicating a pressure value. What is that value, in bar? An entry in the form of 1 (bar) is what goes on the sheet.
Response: 12.5 (bar)
